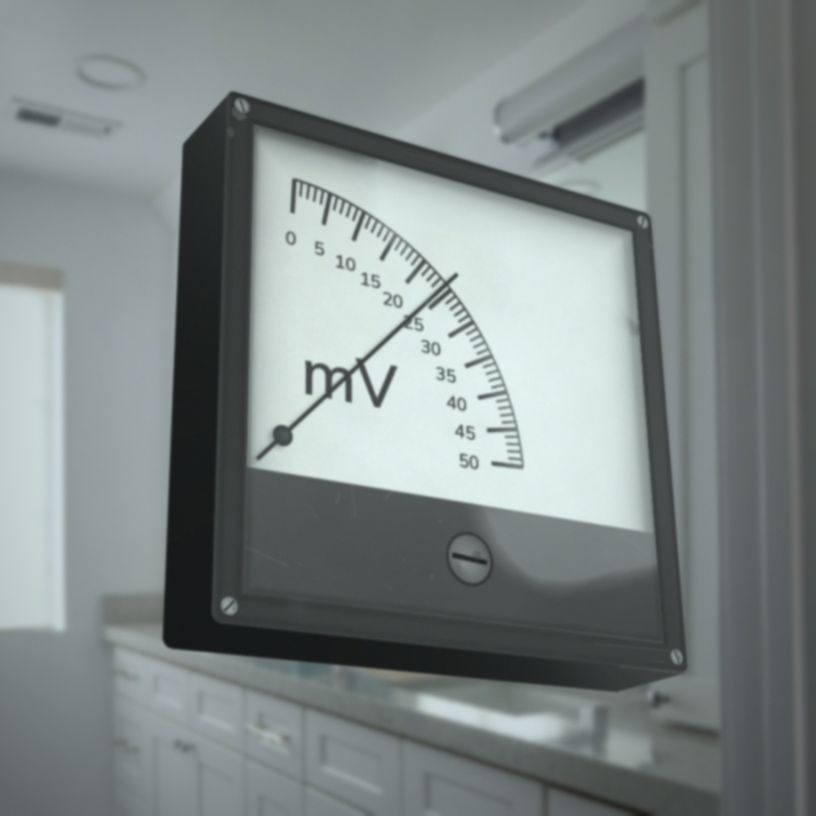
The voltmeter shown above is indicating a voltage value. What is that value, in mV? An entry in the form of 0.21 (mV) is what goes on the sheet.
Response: 24 (mV)
